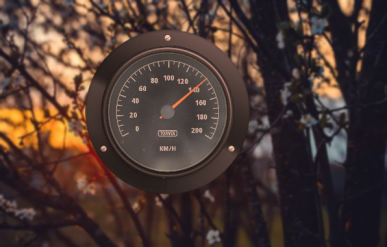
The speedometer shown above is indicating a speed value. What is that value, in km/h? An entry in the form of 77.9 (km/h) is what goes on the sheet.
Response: 140 (km/h)
